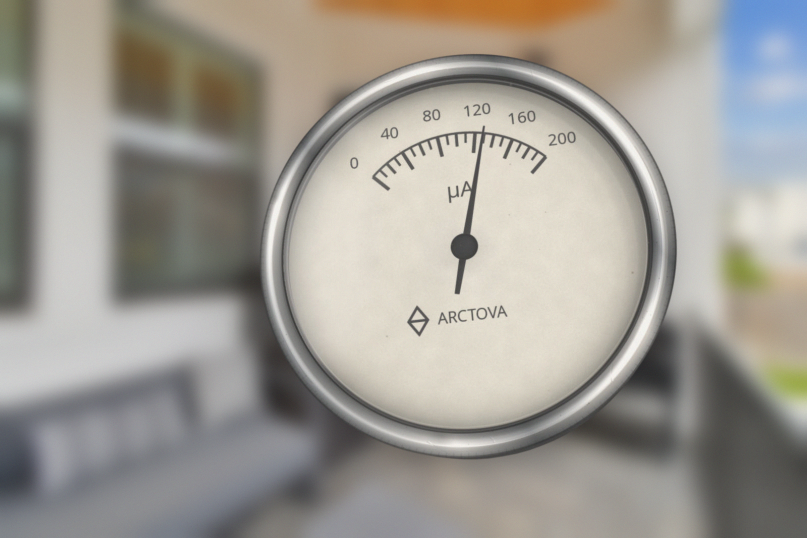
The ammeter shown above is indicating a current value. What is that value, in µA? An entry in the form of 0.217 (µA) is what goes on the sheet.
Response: 130 (µA)
